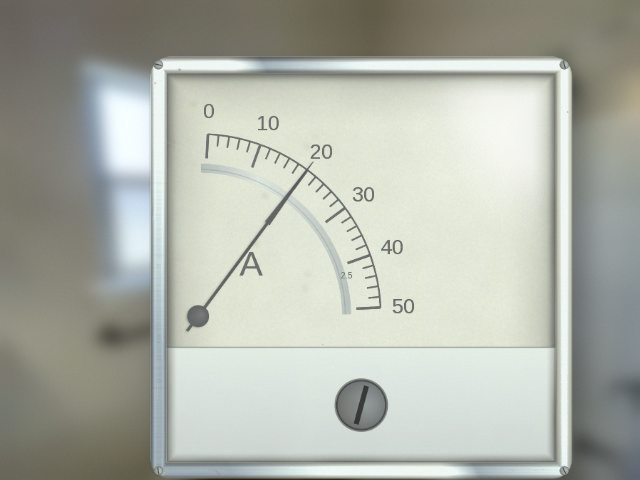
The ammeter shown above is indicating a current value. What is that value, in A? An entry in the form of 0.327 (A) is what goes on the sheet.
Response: 20 (A)
